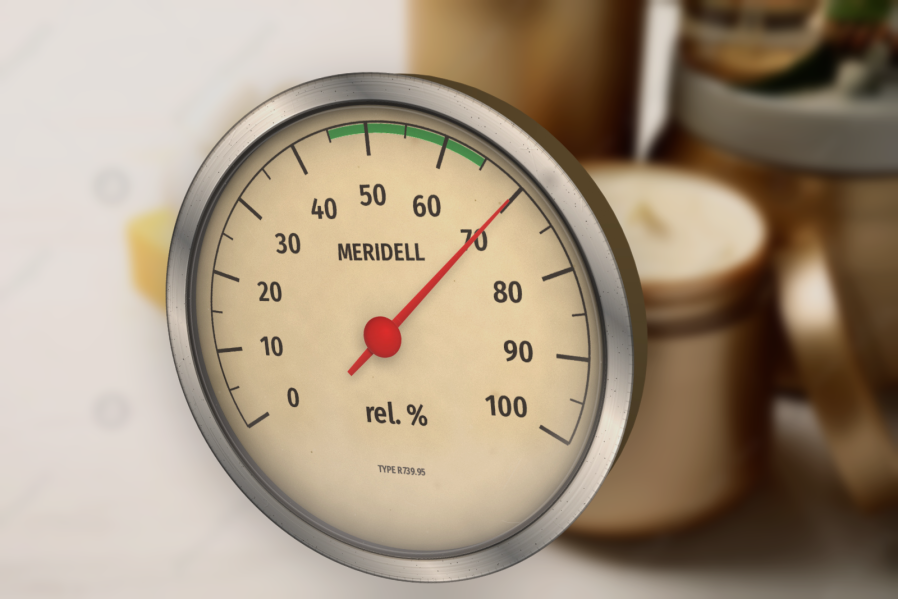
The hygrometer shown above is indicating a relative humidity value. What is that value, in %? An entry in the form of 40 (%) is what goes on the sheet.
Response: 70 (%)
